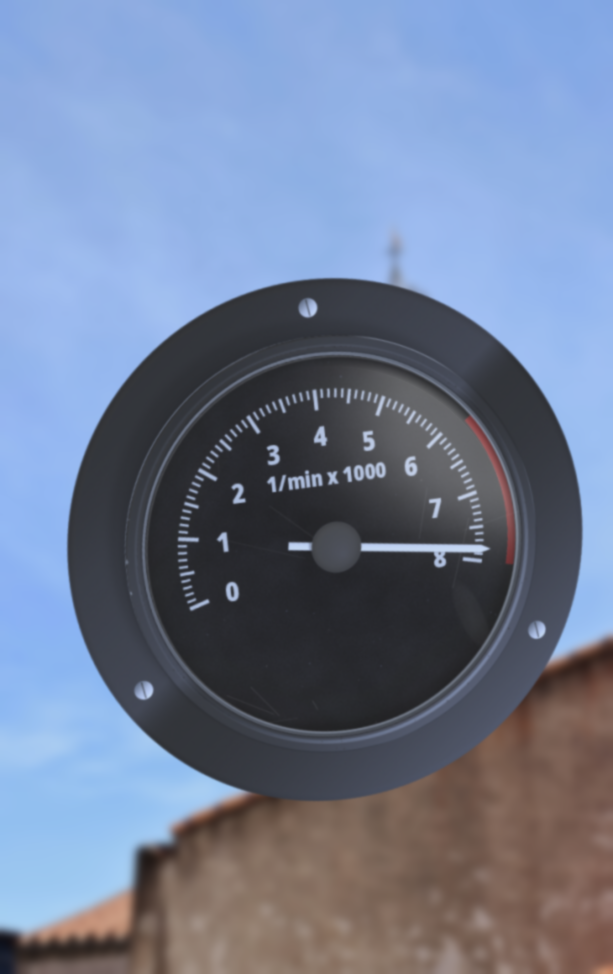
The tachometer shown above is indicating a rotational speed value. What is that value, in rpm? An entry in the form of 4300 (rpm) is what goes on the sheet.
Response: 7800 (rpm)
